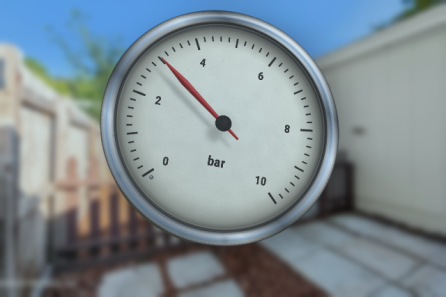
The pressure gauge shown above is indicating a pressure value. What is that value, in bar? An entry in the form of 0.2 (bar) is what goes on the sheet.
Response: 3 (bar)
